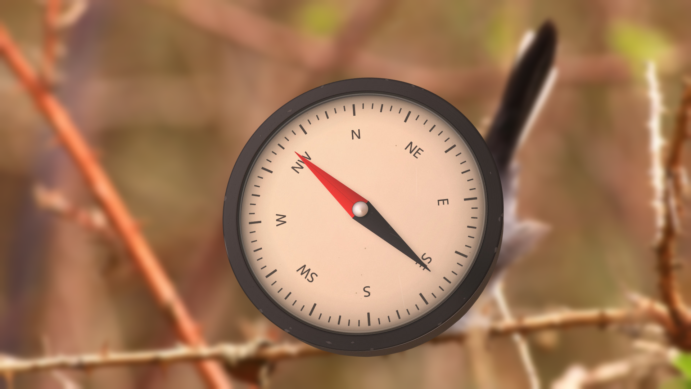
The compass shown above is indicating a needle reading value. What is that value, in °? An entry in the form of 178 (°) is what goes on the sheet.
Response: 317.5 (°)
